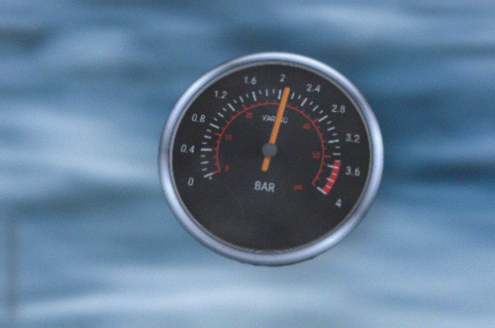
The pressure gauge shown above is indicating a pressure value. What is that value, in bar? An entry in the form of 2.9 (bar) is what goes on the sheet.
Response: 2.1 (bar)
